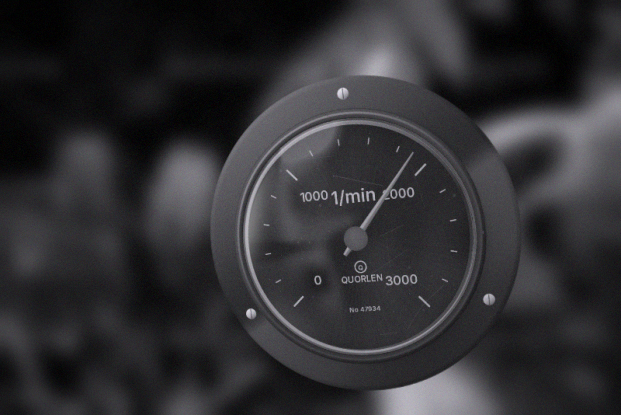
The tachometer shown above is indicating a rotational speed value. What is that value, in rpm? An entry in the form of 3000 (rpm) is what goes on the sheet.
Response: 1900 (rpm)
